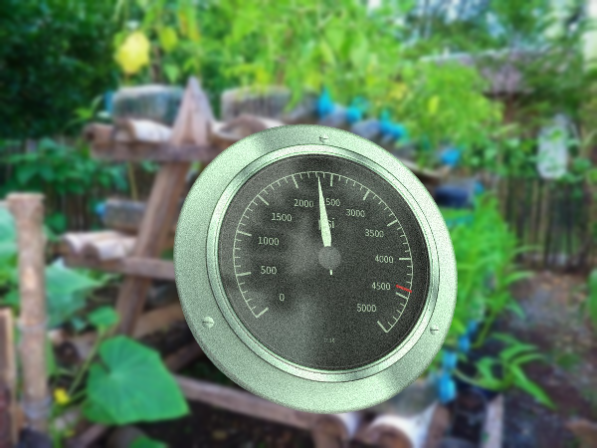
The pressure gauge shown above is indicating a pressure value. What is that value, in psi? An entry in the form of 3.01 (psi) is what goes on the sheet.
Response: 2300 (psi)
